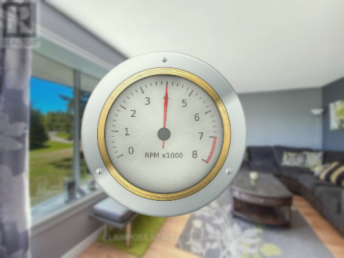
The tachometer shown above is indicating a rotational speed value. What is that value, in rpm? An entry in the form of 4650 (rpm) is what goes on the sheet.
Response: 4000 (rpm)
